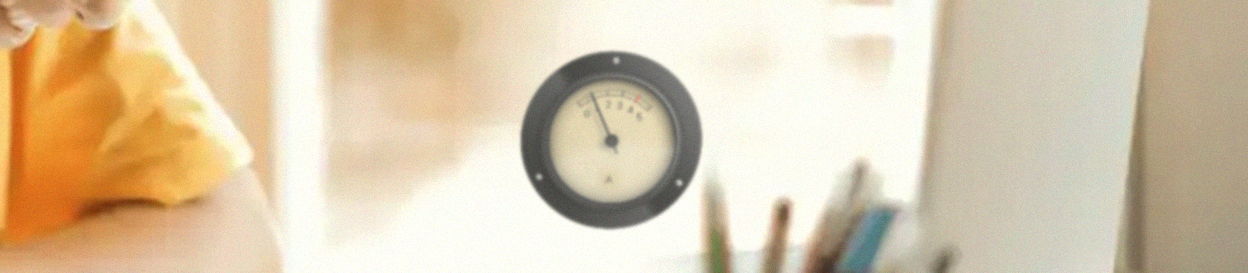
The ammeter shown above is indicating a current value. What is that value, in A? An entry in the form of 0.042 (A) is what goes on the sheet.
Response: 1 (A)
